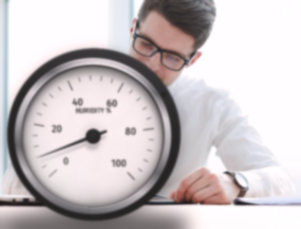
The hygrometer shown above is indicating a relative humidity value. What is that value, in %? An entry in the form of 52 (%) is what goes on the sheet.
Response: 8 (%)
